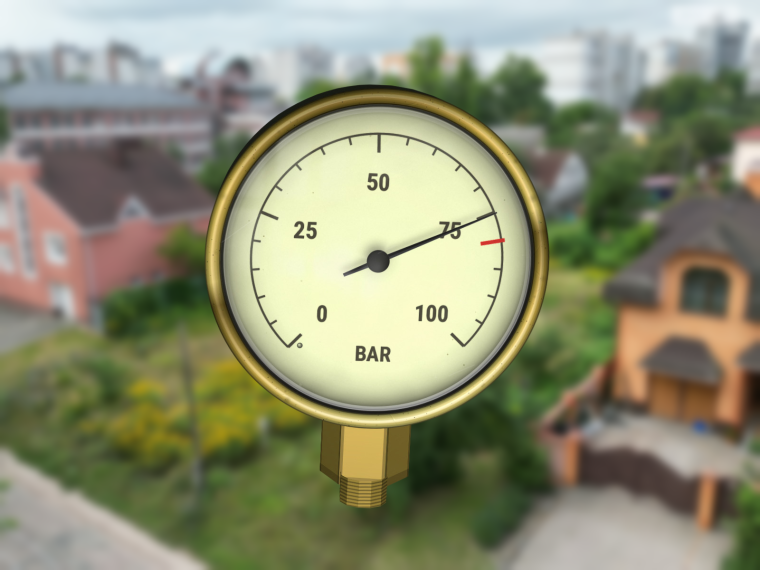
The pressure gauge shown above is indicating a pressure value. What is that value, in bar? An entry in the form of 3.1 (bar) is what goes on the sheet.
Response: 75 (bar)
